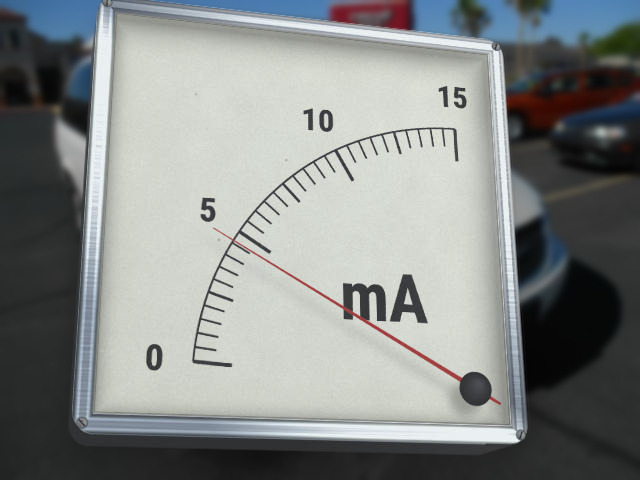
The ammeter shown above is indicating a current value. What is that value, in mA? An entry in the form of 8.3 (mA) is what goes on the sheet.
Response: 4.5 (mA)
